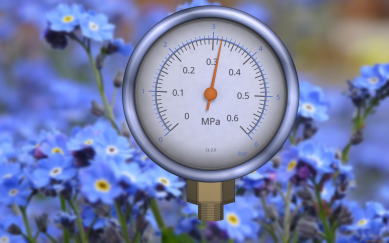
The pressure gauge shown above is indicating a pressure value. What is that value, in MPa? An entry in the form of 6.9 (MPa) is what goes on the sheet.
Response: 0.32 (MPa)
